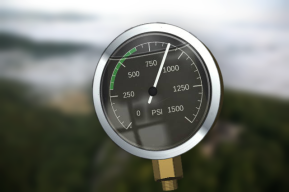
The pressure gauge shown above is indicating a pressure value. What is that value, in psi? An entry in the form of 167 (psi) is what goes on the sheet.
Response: 900 (psi)
